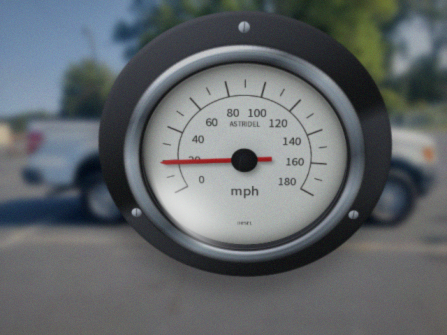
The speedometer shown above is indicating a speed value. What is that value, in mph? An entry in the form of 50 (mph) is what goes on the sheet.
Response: 20 (mph)
